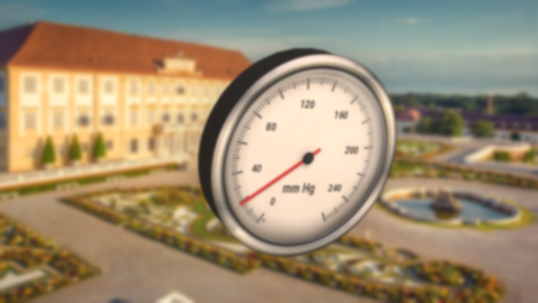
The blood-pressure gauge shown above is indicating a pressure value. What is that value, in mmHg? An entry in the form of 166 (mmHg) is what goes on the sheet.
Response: 20 (mmHg)
